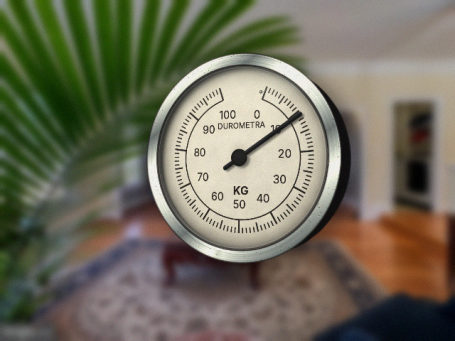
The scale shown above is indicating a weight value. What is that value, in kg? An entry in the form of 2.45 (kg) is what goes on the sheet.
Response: 11 (kg)
